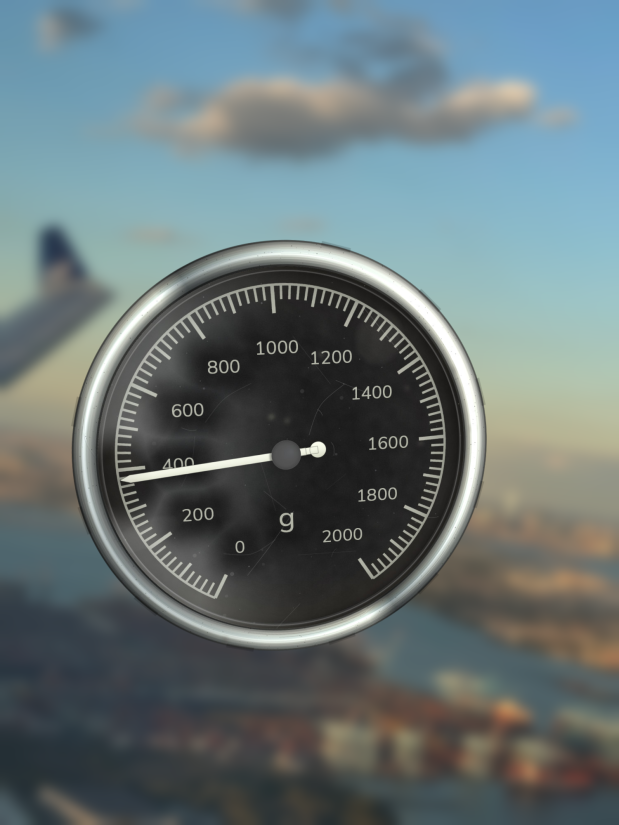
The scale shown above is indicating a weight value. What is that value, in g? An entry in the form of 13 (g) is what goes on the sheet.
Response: 380 (g)
